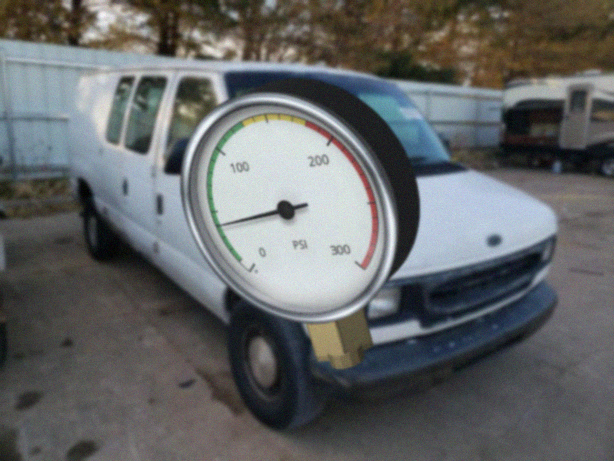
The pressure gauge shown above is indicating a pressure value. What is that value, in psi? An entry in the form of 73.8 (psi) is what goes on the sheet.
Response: 40 (psi)
